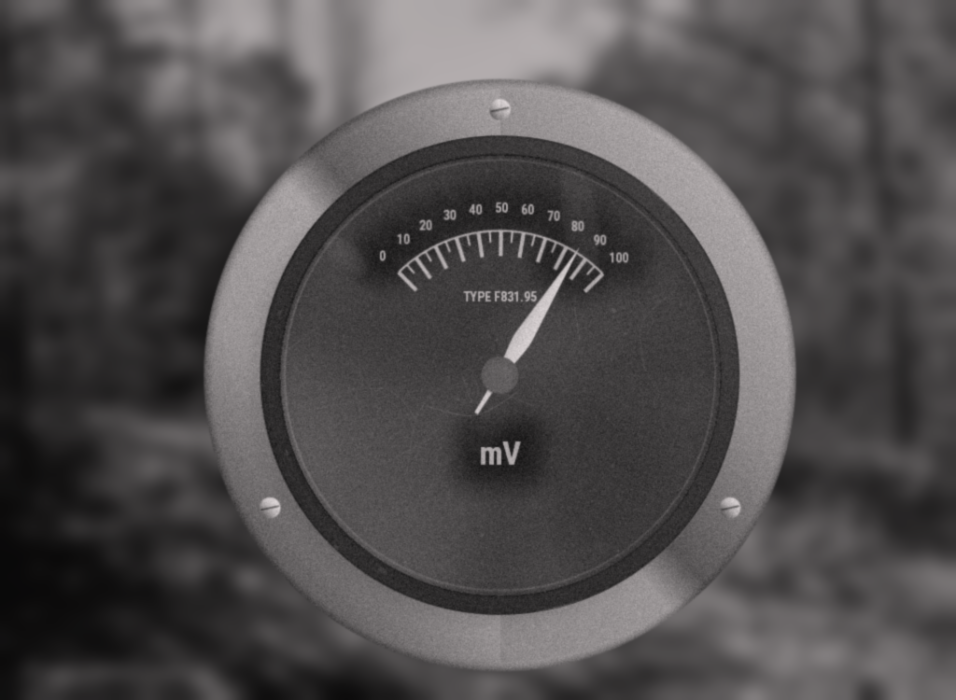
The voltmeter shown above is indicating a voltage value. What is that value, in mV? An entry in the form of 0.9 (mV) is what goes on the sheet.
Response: 85 (mV)
